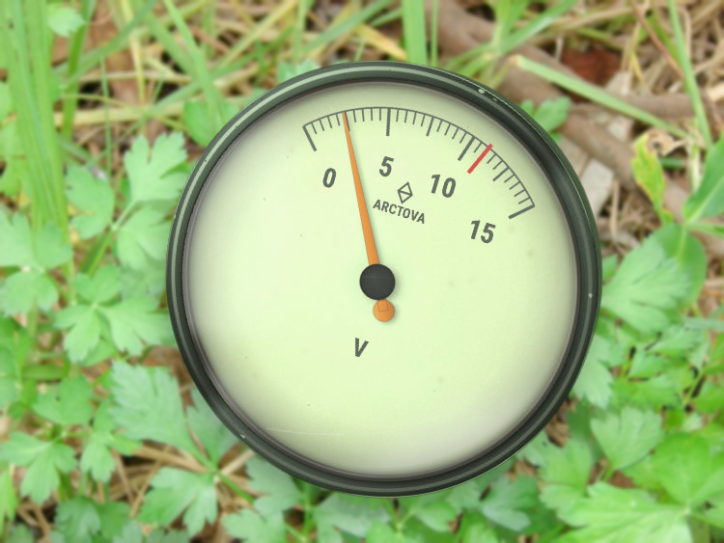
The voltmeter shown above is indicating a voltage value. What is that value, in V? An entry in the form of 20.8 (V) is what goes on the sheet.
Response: 2.5 (V)
